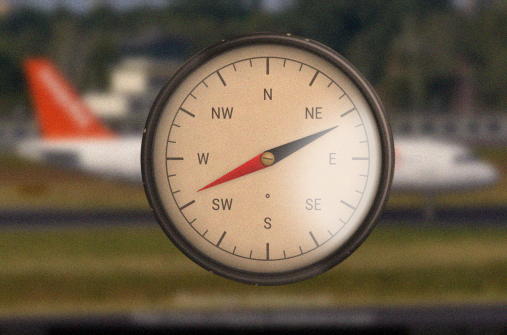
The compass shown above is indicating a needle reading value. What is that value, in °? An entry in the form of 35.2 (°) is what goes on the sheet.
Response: 245 (°)
